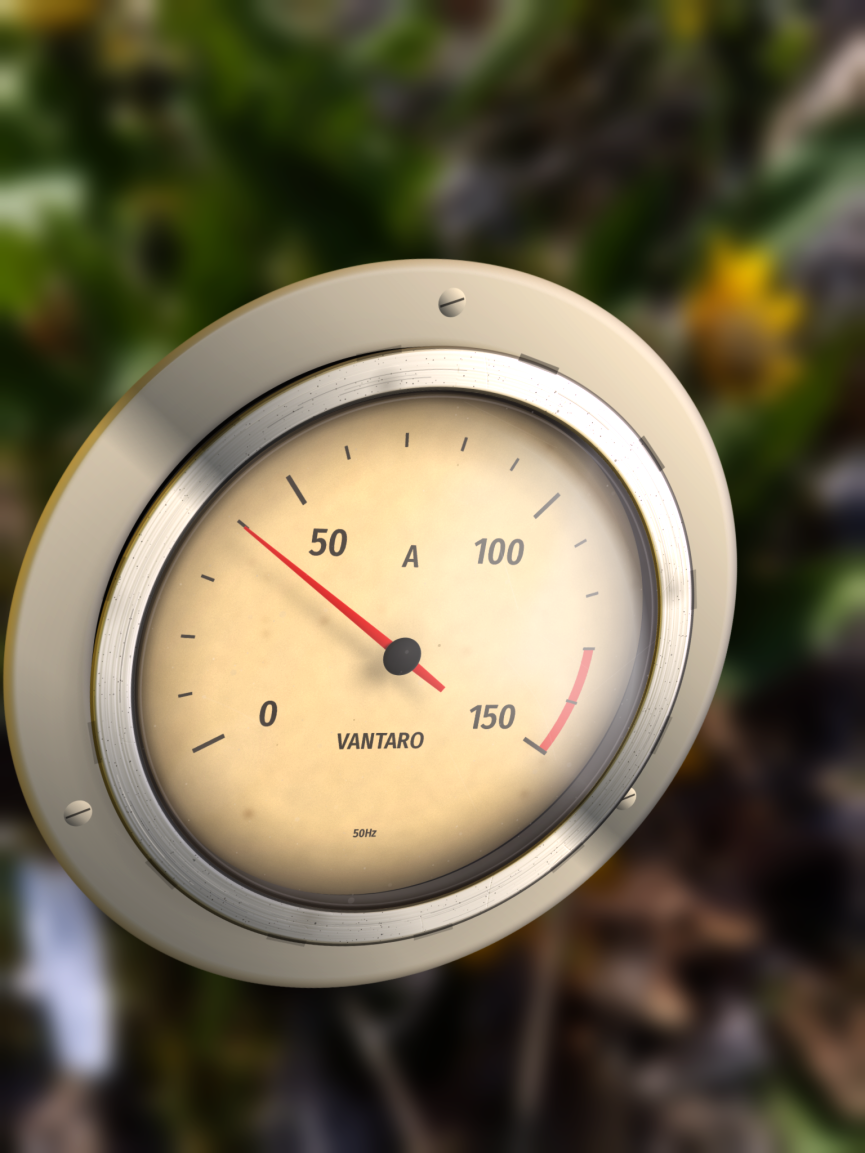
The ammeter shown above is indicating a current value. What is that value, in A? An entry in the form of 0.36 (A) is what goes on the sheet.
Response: 40 (A)
